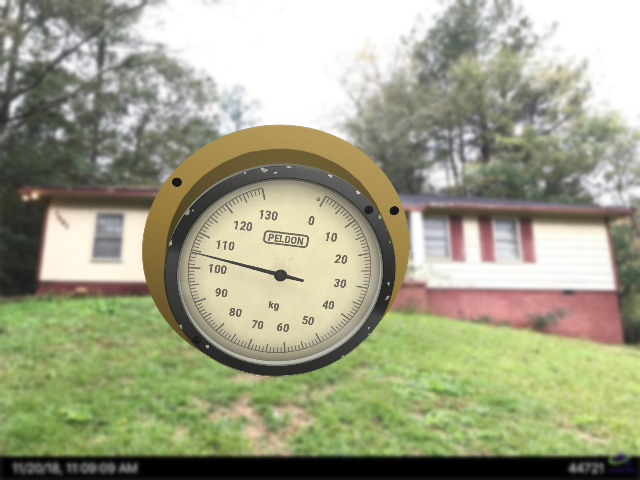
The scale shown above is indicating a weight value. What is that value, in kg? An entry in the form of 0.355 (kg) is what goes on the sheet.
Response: 105 (kg)
